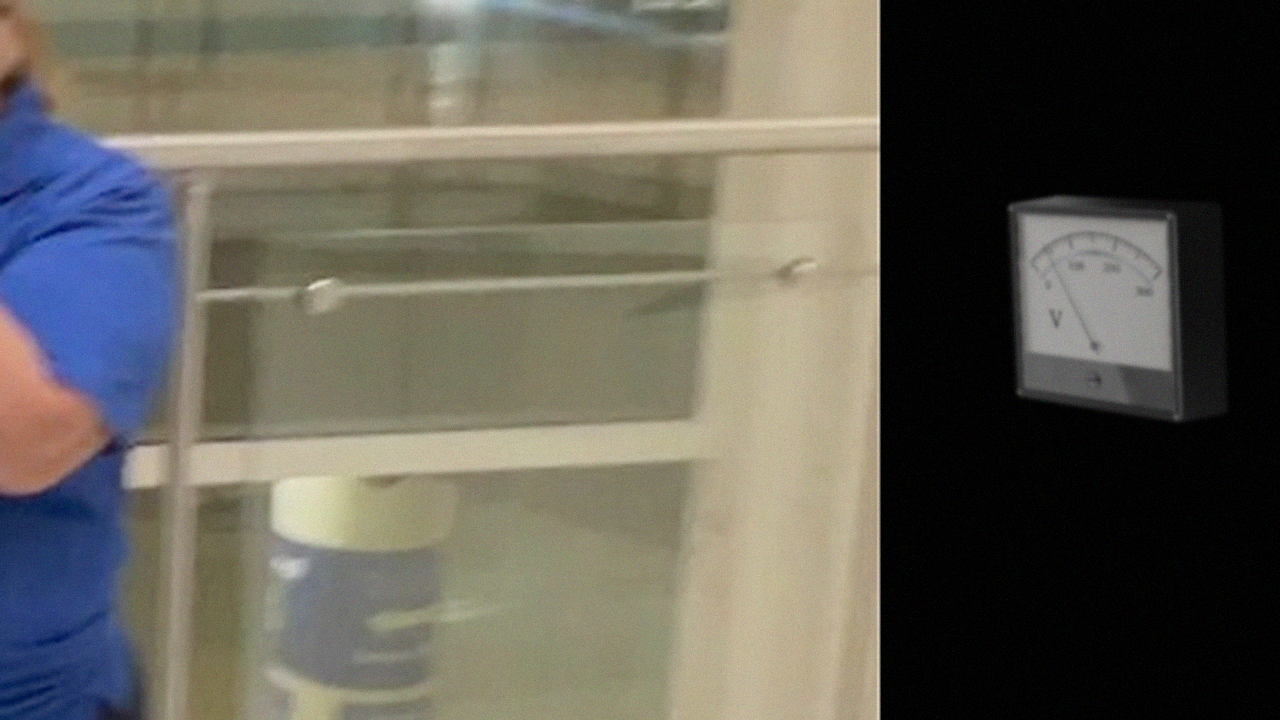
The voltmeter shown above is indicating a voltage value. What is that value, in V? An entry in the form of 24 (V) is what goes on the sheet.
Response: 50 (V)
